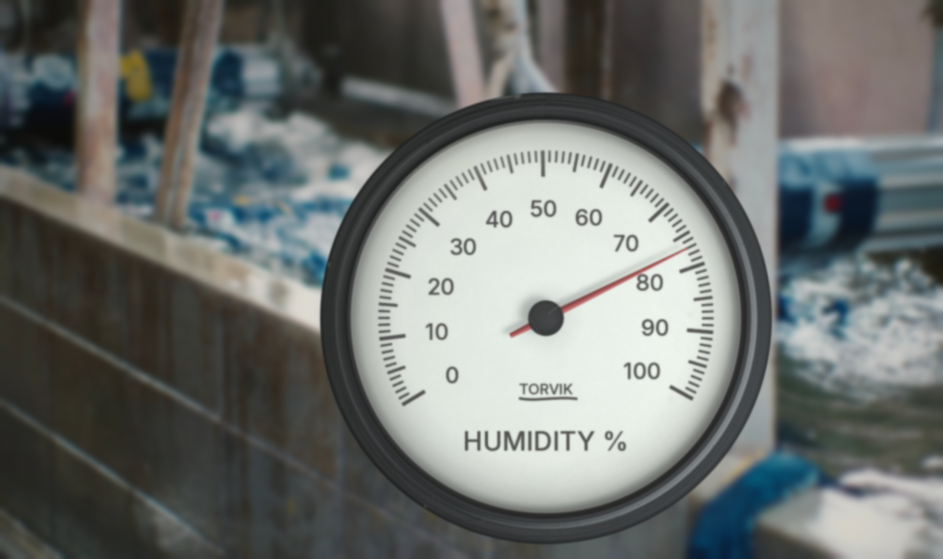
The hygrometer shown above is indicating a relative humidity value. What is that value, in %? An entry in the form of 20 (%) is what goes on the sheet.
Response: 77 (%)
